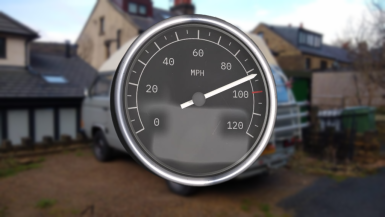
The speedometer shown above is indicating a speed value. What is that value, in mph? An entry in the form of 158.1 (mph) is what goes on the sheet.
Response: 92.5 (mph)
